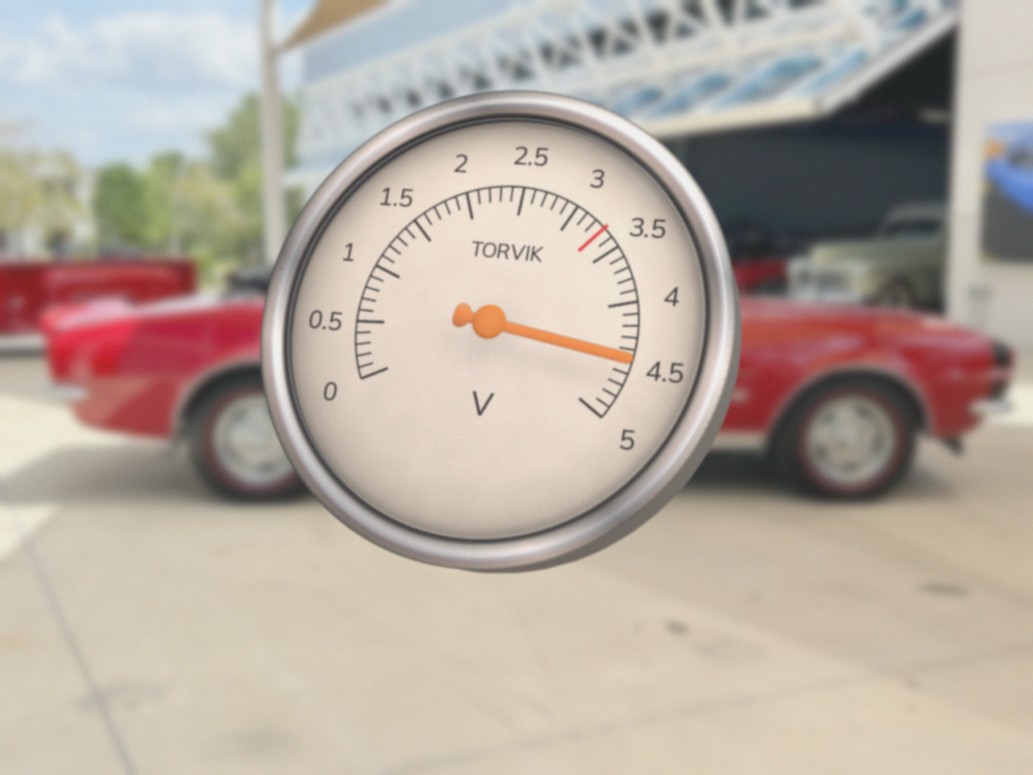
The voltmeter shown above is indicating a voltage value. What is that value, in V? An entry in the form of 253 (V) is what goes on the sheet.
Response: 4.5 (V)
